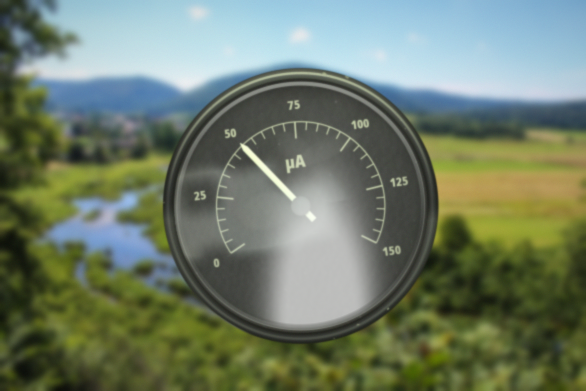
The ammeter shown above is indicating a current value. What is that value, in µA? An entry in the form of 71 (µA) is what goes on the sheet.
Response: 50 (µA)
